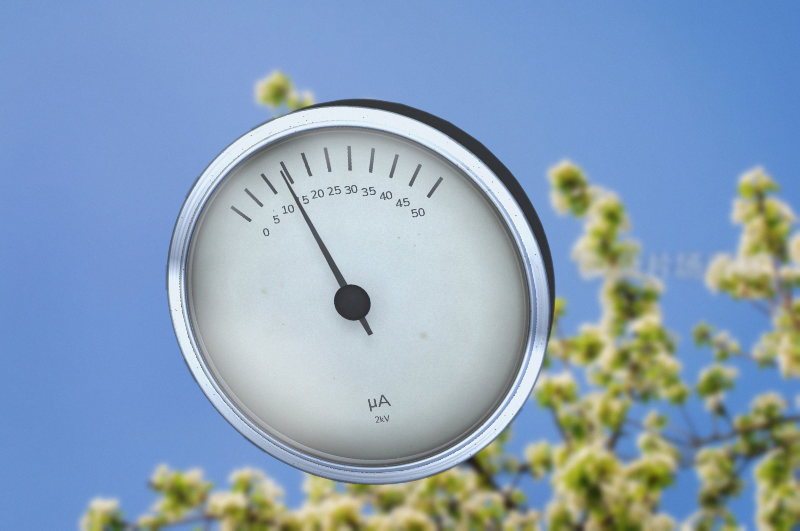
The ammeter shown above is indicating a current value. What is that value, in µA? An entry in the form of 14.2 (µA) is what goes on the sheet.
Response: 15 (µA)
